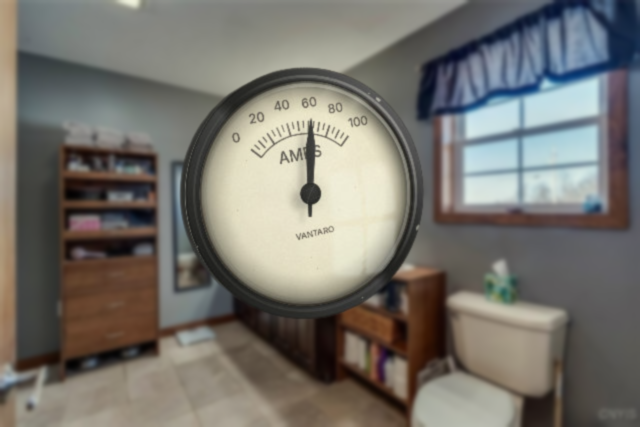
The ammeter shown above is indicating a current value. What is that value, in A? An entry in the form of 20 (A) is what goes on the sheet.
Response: 60 (A)
